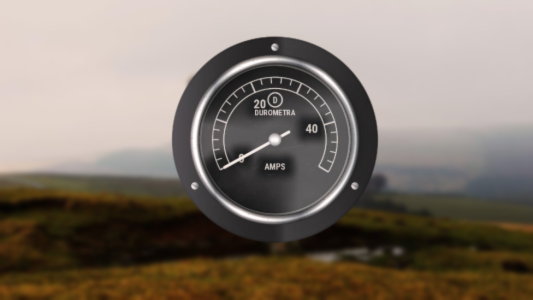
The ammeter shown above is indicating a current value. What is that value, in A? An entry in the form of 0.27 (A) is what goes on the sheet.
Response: 0 (A)
